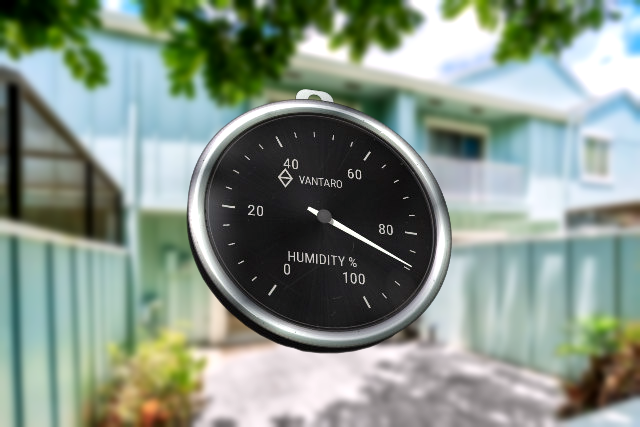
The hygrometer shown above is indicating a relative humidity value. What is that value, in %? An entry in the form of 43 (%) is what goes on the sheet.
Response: 88 (%)
